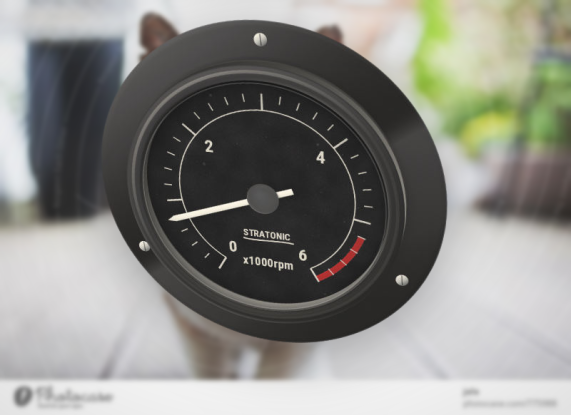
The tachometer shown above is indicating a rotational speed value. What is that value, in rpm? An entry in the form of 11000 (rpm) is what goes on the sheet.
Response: 800 (rpm)
